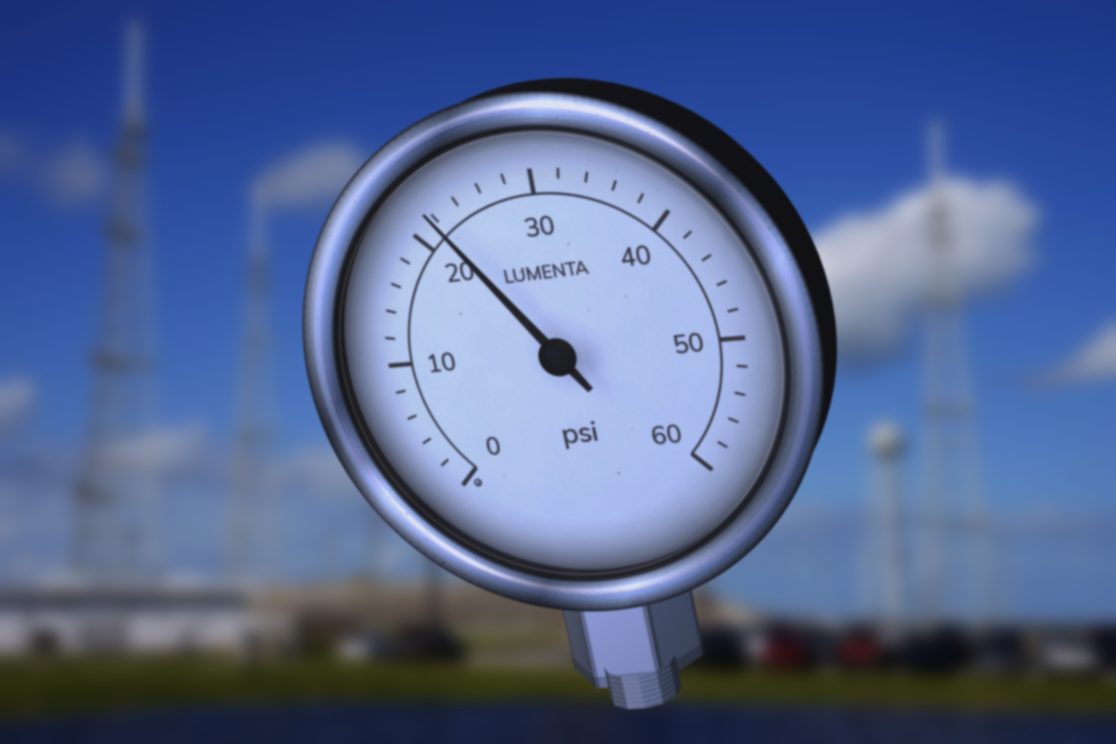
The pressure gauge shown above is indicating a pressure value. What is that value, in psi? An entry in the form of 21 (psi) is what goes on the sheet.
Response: 22 (psi)
